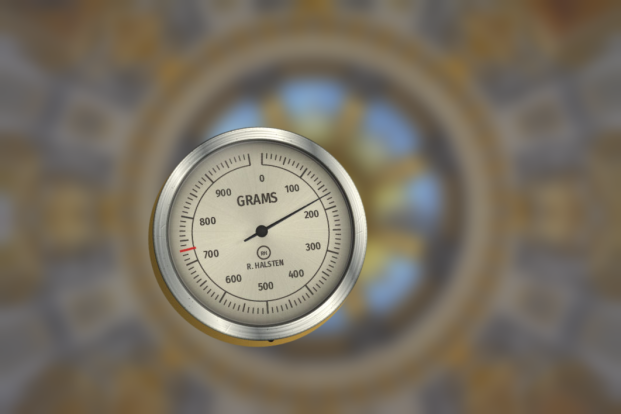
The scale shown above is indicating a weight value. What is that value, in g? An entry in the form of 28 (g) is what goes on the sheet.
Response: 170 (g)
